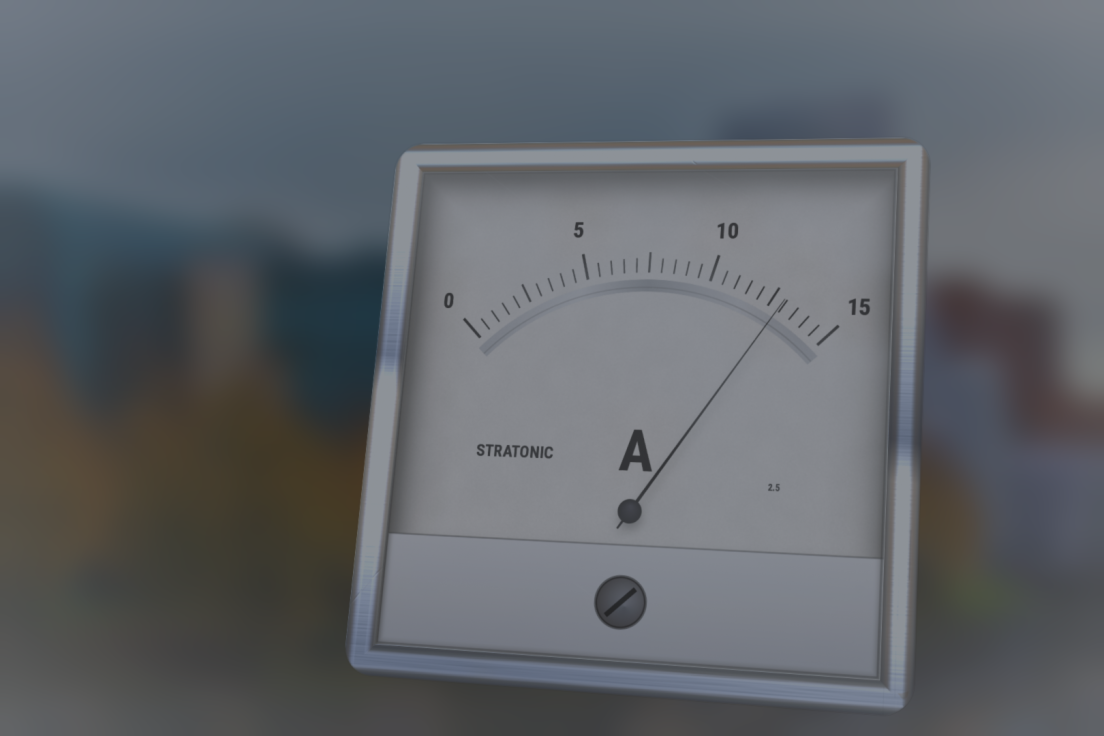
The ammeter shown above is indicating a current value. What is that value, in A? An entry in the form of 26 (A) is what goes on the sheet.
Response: 13 (A)
